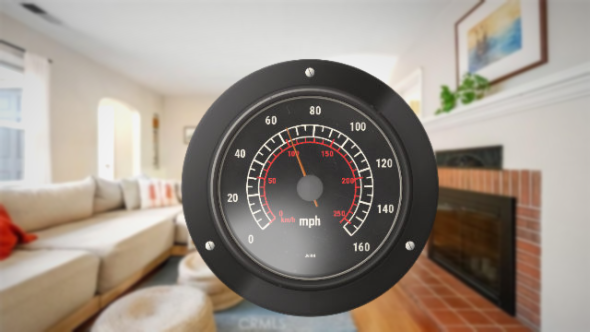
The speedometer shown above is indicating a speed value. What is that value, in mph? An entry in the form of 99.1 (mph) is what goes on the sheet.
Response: 65 (mph)
